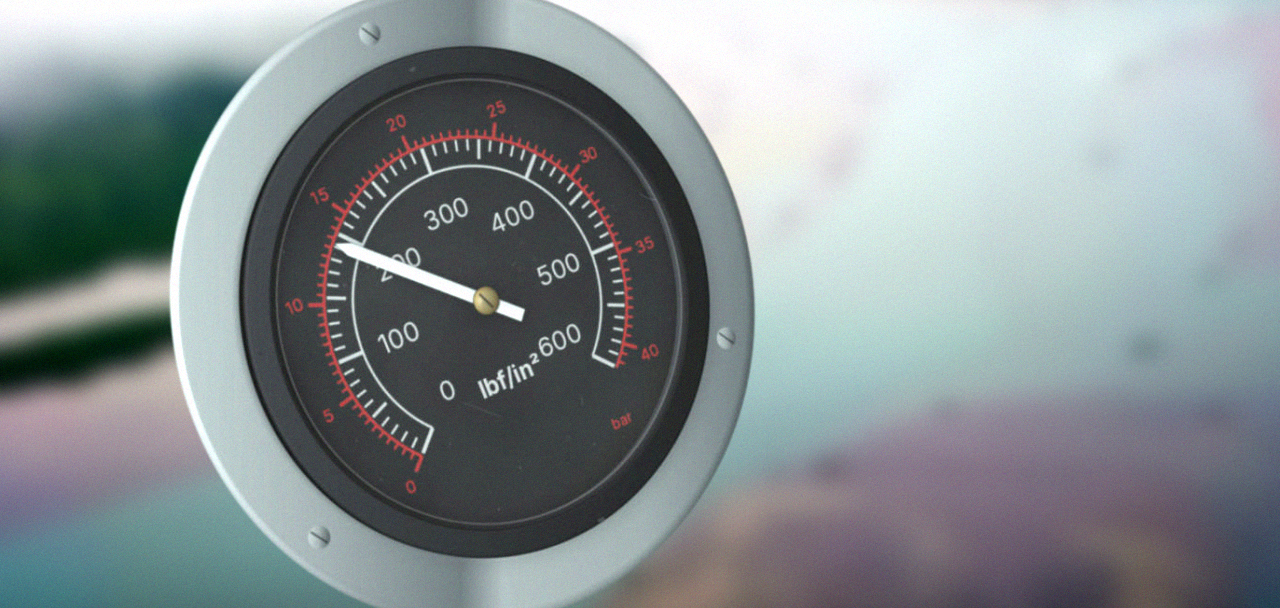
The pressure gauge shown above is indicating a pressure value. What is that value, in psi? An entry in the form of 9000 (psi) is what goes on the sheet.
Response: 190 (psi)
